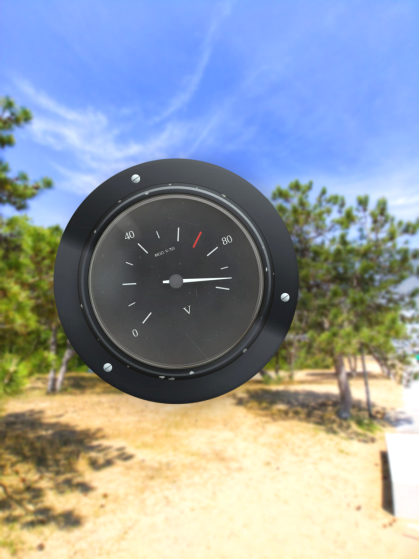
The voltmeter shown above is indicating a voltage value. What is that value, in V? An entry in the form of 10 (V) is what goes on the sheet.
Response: 95 (V)
